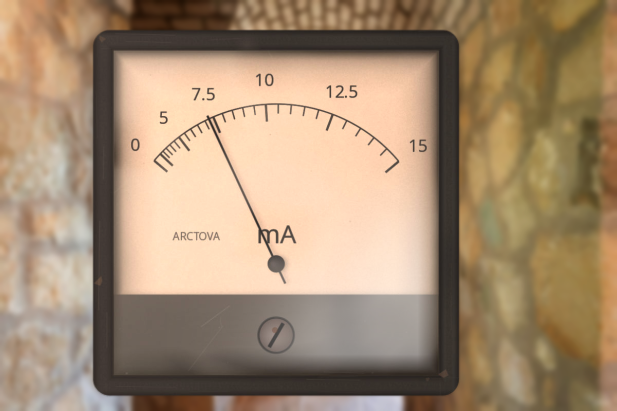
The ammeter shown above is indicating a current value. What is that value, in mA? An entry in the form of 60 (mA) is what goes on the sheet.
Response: 7.25 (mA)
